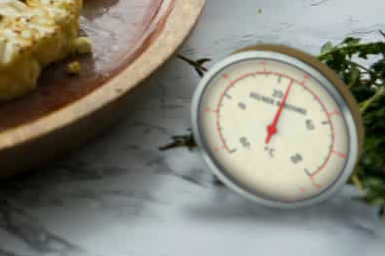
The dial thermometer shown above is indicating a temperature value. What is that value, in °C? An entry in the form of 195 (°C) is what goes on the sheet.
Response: 24 (°C)
